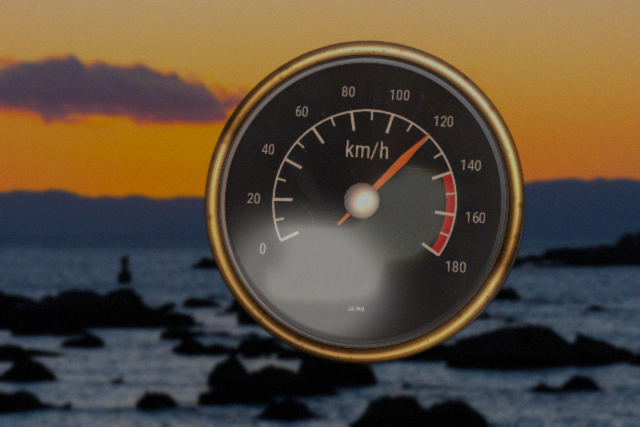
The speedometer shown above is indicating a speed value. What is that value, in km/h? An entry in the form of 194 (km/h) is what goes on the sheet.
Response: 120 (km/h)
